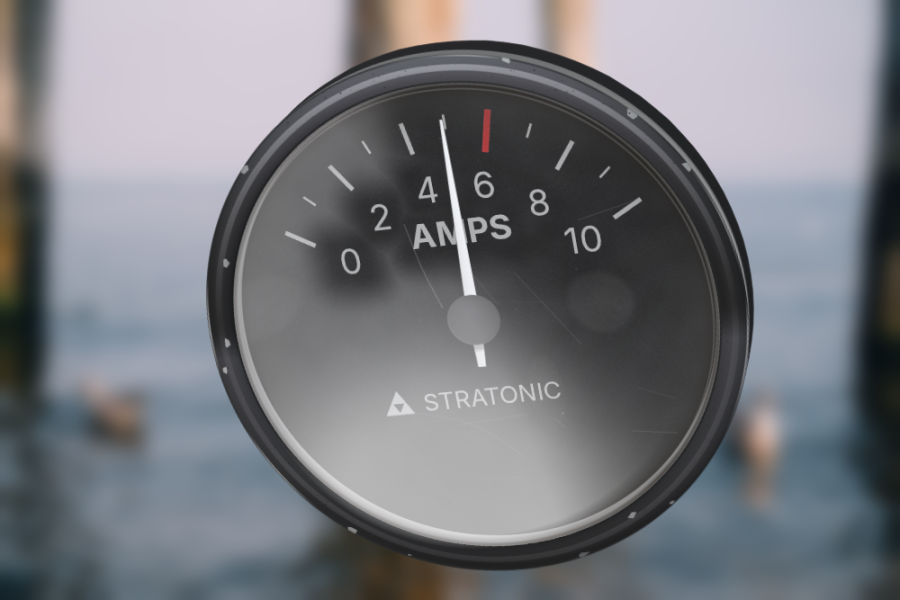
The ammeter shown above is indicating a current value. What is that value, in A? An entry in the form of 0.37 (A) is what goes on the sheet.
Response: 5 (A)
